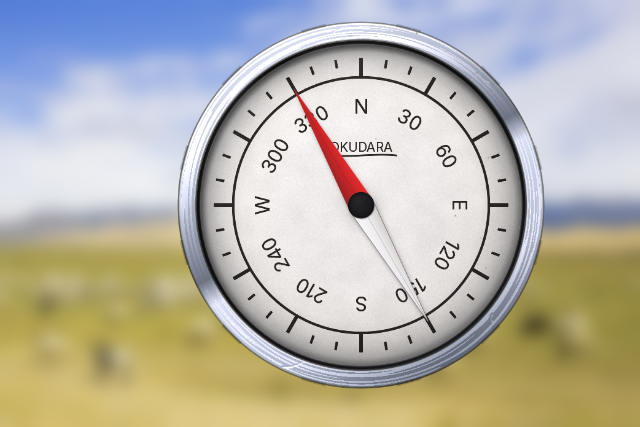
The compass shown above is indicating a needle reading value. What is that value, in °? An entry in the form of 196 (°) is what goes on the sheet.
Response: 330 (°)
